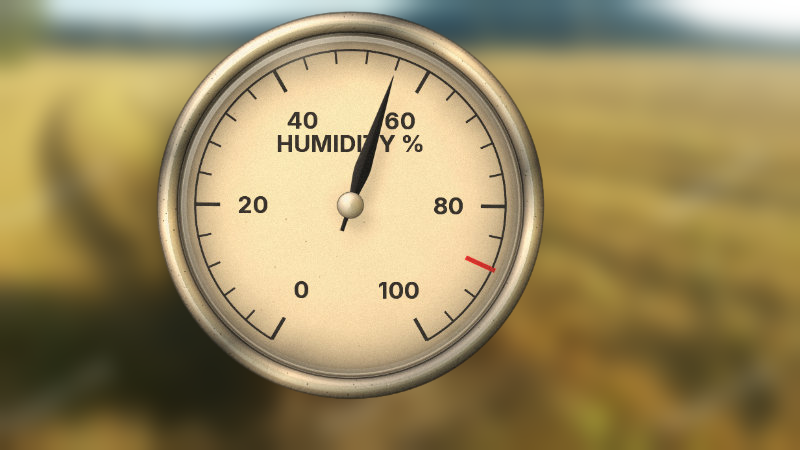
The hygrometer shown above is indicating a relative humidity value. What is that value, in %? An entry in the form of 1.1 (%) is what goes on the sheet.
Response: 56 (%)
